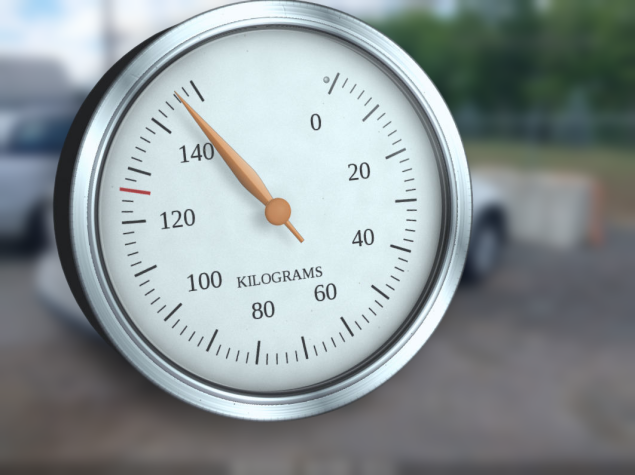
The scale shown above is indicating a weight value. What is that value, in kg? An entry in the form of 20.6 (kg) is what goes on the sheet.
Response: 146 (kg)
